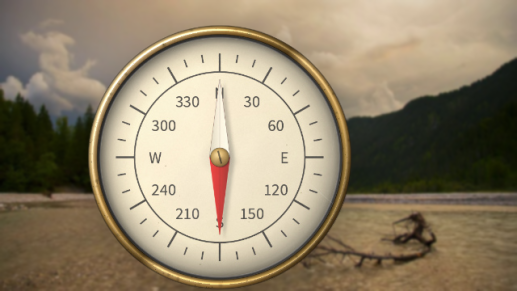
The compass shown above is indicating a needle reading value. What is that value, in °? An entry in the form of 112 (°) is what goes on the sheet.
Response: 180 (°)
